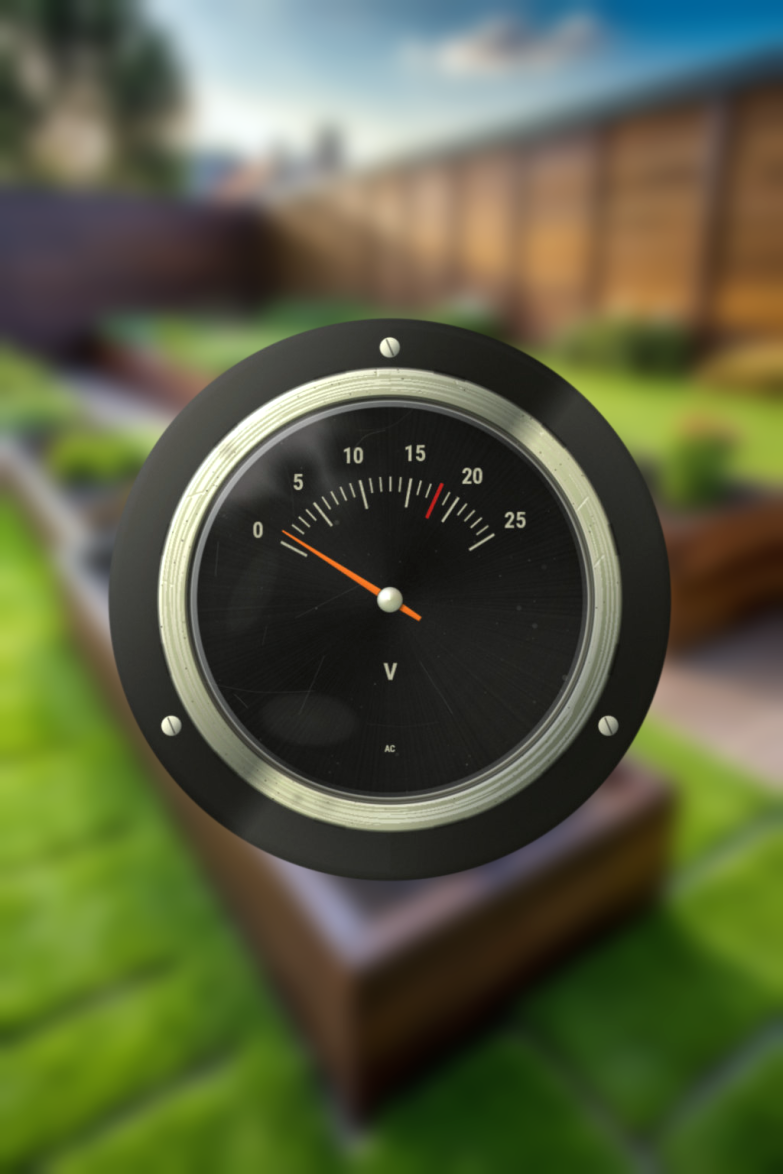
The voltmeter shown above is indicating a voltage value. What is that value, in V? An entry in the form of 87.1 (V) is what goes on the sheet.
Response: 1 (V)
